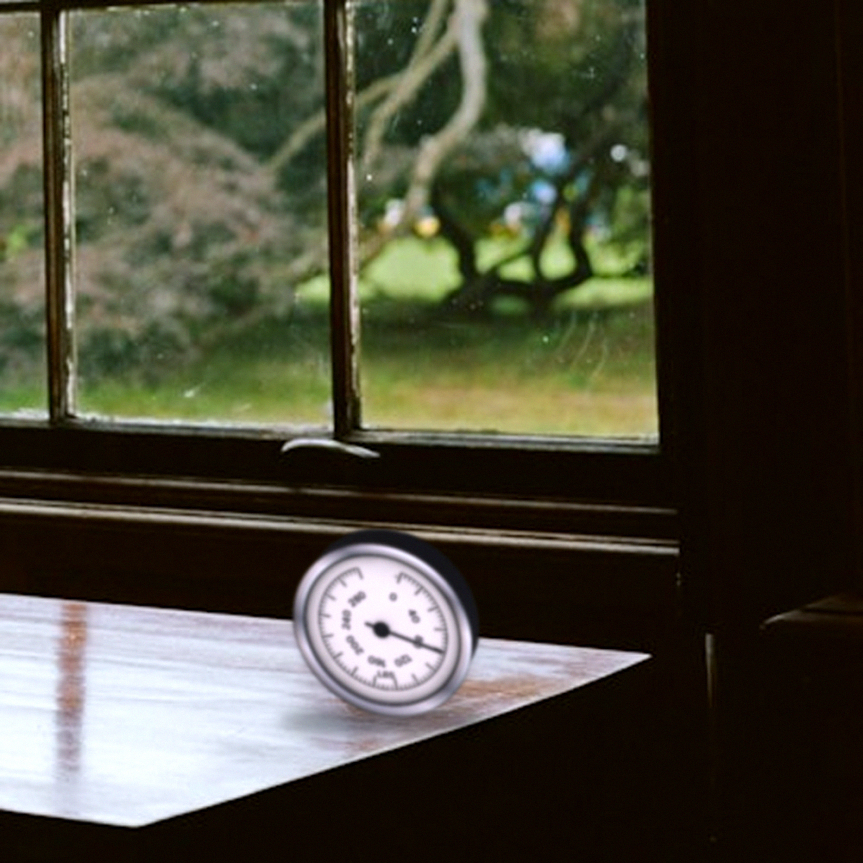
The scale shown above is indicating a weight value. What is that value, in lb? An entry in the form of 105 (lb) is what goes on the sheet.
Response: 80 (lb)
